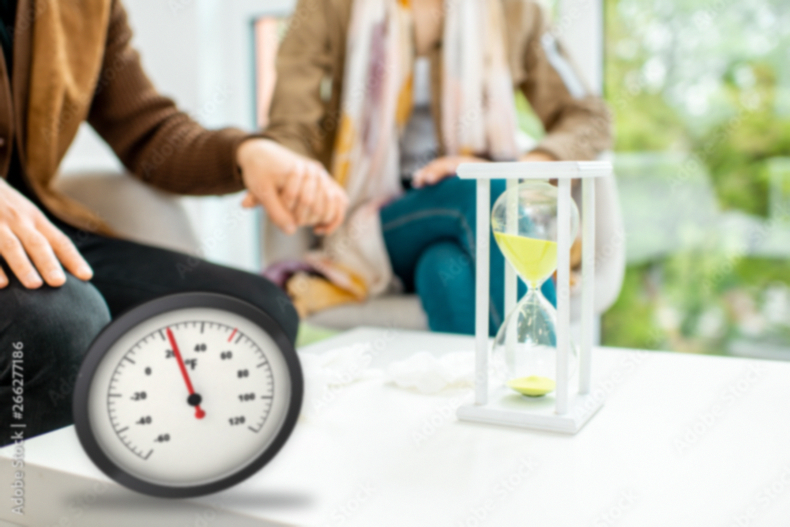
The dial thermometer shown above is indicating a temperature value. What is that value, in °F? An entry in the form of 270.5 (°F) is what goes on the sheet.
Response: 24 (°F)
